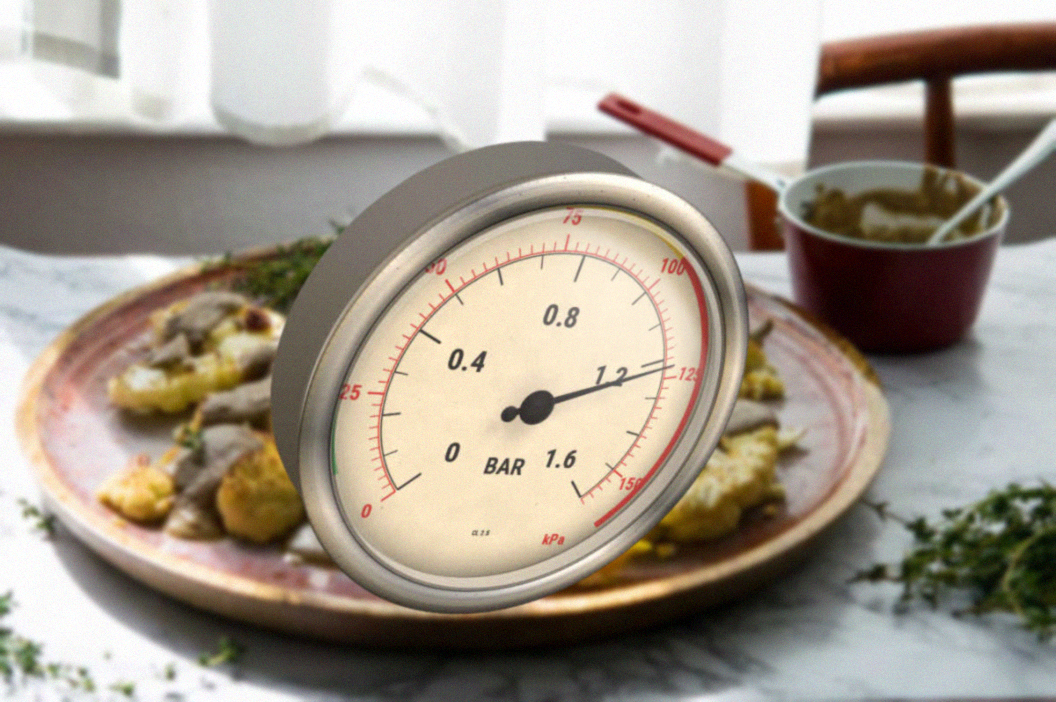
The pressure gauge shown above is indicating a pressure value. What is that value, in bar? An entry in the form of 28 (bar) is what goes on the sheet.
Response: 1.2 (bar)
